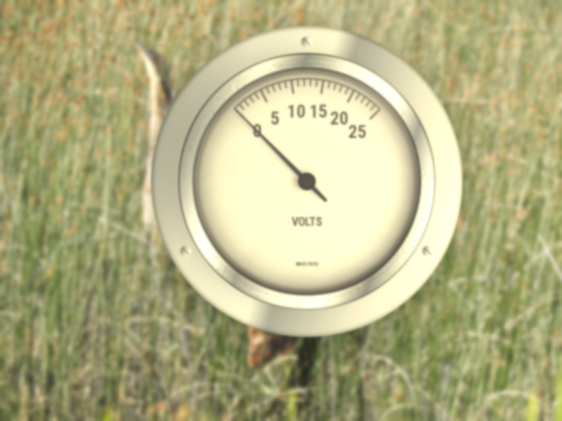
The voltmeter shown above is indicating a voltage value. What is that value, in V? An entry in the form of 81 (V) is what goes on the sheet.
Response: 0 (V)
